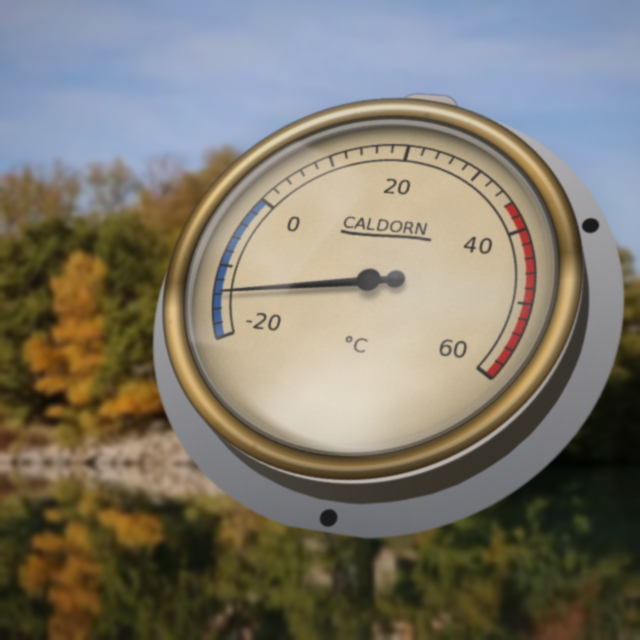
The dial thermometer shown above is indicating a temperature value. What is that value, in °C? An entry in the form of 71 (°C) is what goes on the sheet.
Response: -14 (°C)
